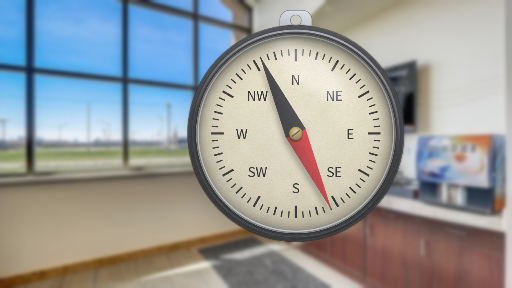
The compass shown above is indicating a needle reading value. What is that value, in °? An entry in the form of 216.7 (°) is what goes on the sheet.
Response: 155 (°)
